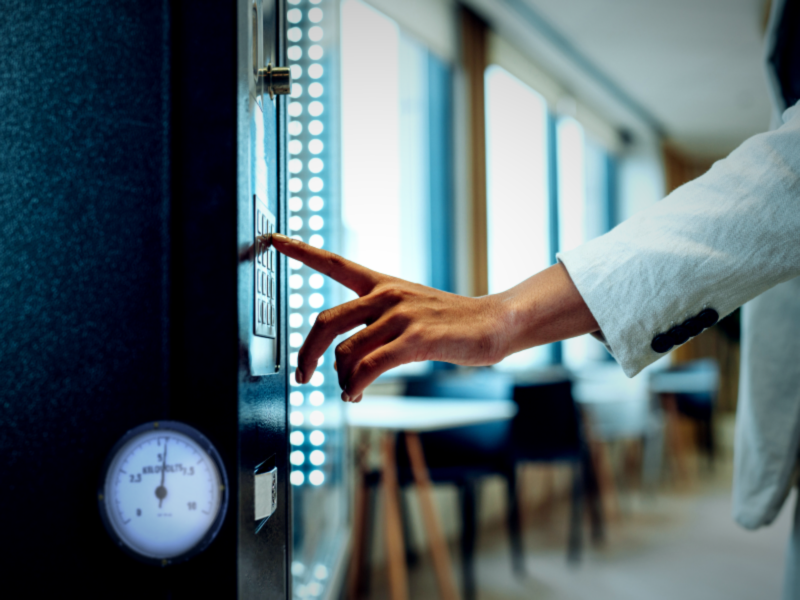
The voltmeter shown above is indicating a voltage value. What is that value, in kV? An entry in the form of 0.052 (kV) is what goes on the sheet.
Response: 5.5 (kV)
